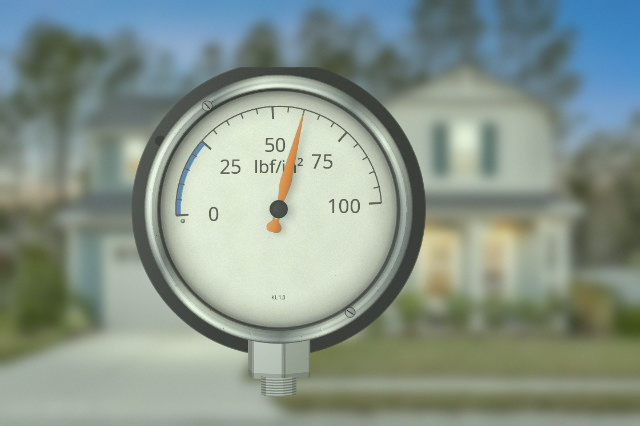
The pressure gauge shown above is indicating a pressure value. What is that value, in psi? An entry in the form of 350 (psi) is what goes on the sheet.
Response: 60 (psi)
